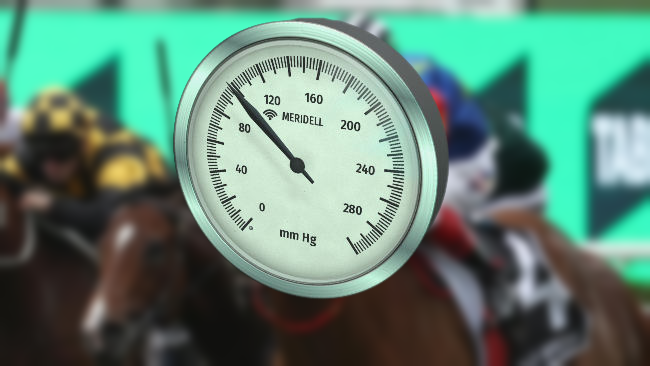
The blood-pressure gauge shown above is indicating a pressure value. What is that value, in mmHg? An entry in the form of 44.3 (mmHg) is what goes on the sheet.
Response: 100 (mmHg)
